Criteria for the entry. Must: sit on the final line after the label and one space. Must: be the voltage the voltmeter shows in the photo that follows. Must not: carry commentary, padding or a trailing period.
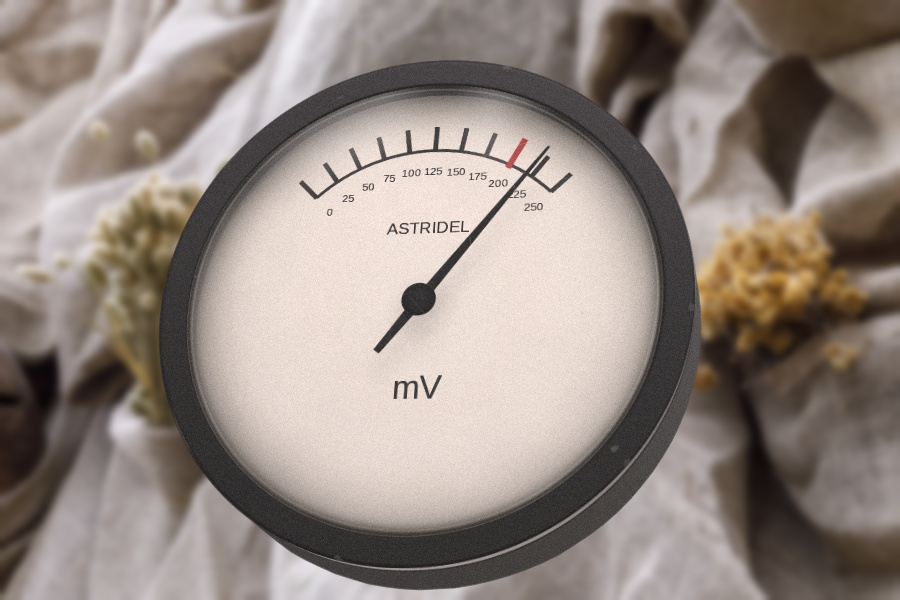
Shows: 225 mV
